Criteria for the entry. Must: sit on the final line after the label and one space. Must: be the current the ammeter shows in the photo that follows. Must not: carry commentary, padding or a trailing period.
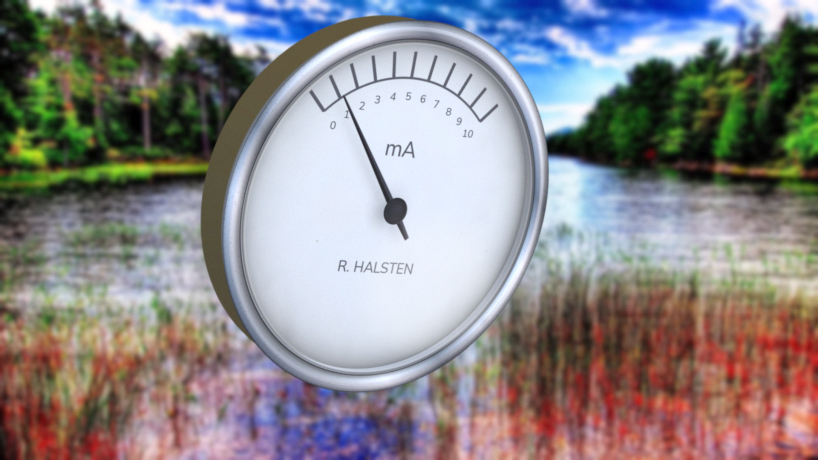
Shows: 1 mA
